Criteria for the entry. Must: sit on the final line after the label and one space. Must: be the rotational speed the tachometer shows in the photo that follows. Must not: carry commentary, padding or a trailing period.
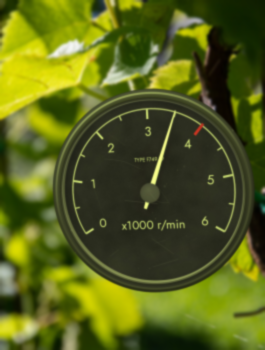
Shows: 3500 rpm
